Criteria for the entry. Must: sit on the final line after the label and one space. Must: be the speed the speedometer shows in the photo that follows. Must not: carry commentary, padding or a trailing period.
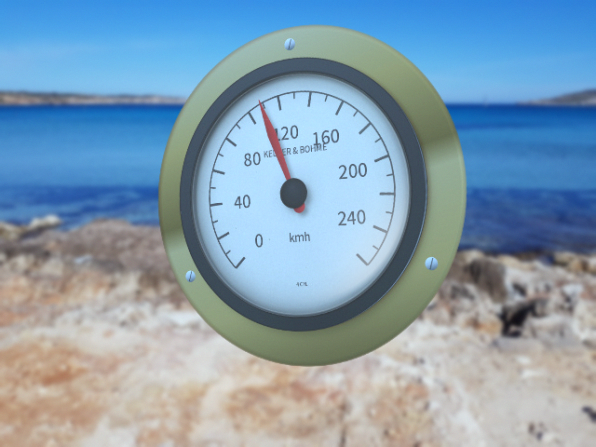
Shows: 110 km/h
